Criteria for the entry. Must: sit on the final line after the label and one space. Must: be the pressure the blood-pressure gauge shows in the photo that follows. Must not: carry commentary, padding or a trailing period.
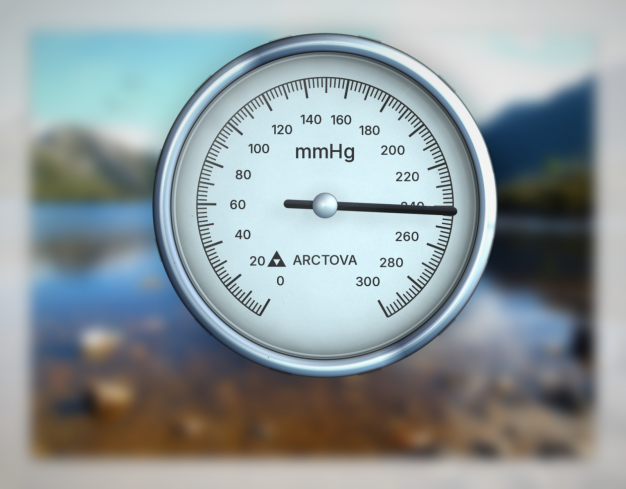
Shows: 242 mmHg
